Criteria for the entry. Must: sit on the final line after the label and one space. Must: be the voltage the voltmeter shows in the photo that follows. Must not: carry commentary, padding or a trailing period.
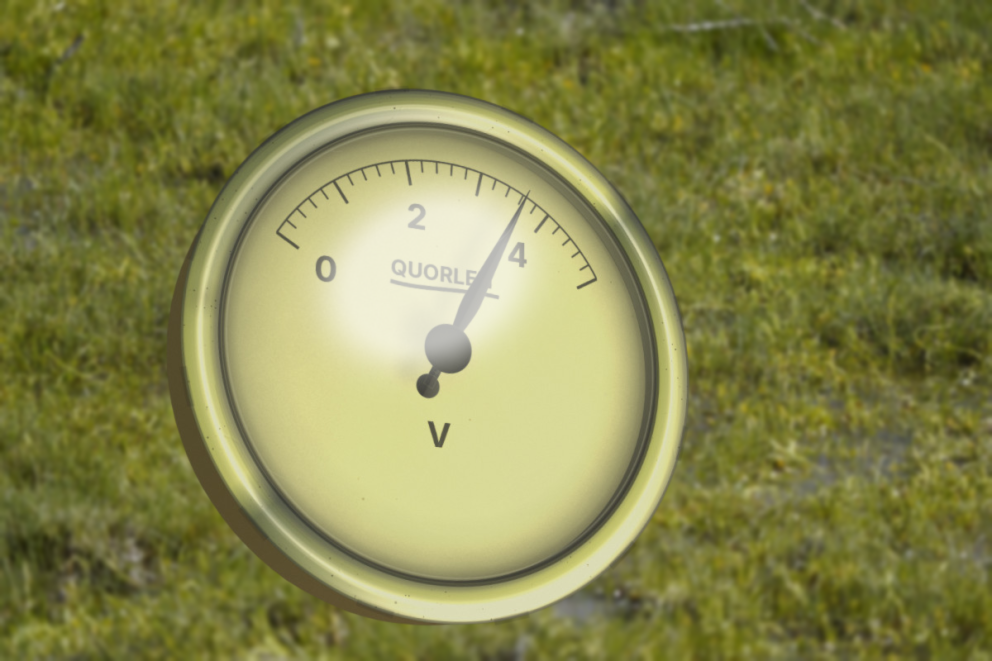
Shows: 3.6 V
